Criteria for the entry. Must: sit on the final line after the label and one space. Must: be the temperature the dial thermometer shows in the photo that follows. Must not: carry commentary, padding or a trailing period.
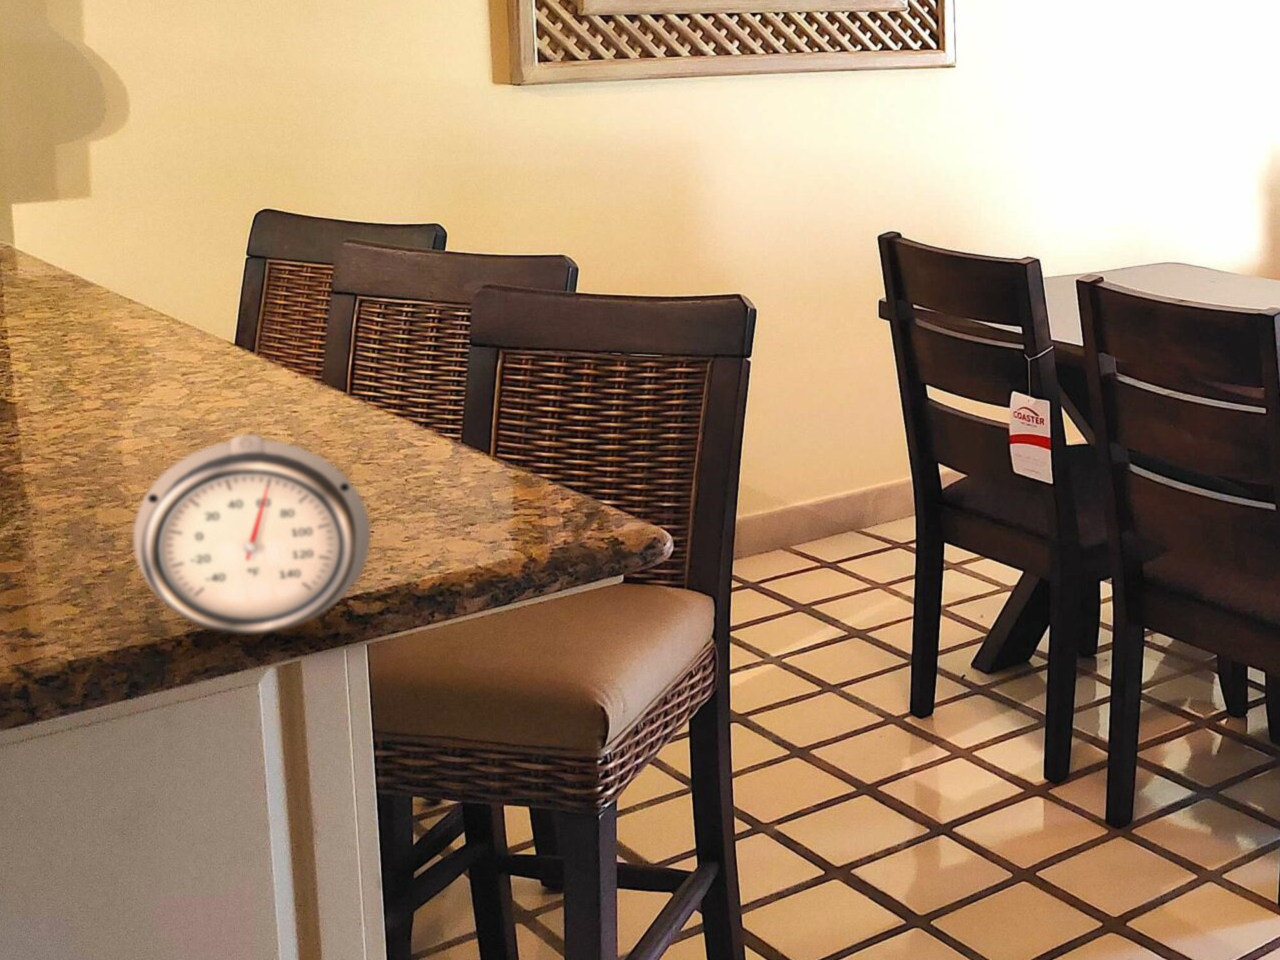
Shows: 60 °F
